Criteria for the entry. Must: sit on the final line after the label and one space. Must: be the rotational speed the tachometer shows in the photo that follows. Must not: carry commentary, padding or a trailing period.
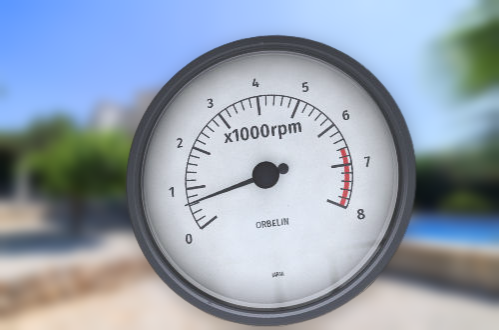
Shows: 600 rpm
